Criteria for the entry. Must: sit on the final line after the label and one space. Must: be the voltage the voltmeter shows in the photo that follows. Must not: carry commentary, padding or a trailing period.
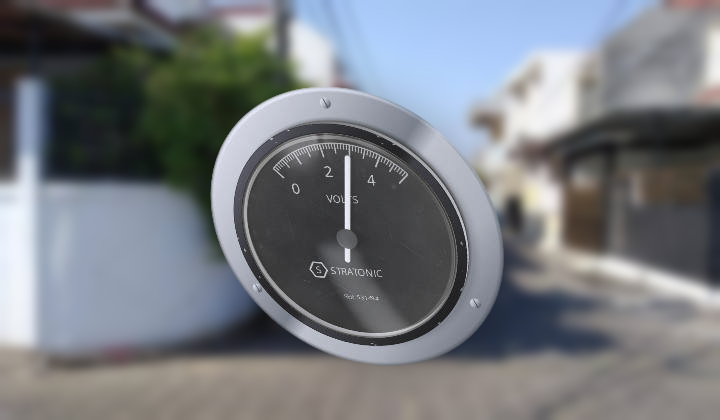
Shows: 3 V
